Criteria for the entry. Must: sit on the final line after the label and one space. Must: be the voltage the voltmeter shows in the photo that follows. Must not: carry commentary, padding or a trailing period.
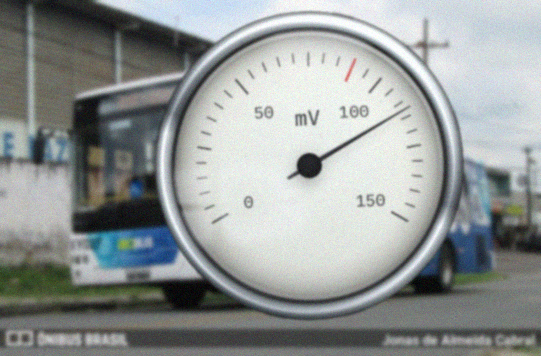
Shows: 112.5 mV
